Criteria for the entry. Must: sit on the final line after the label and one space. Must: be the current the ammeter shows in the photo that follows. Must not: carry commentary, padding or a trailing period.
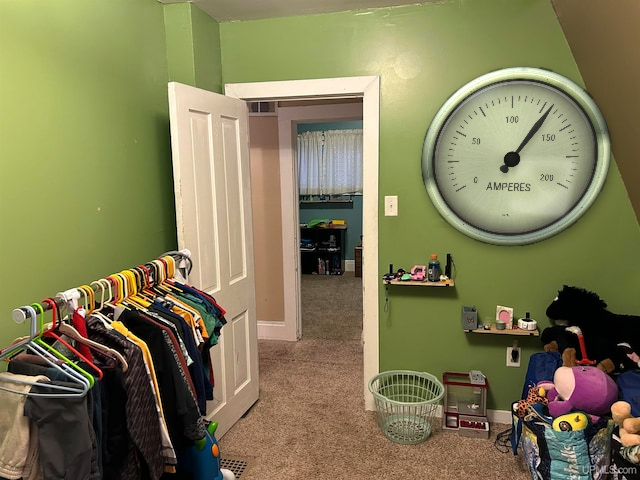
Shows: 130 A
